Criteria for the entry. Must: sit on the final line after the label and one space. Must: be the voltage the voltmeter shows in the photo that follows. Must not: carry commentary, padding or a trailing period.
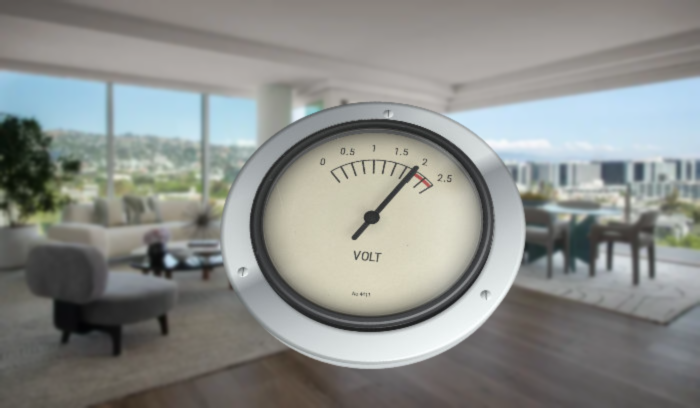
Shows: 2 V
